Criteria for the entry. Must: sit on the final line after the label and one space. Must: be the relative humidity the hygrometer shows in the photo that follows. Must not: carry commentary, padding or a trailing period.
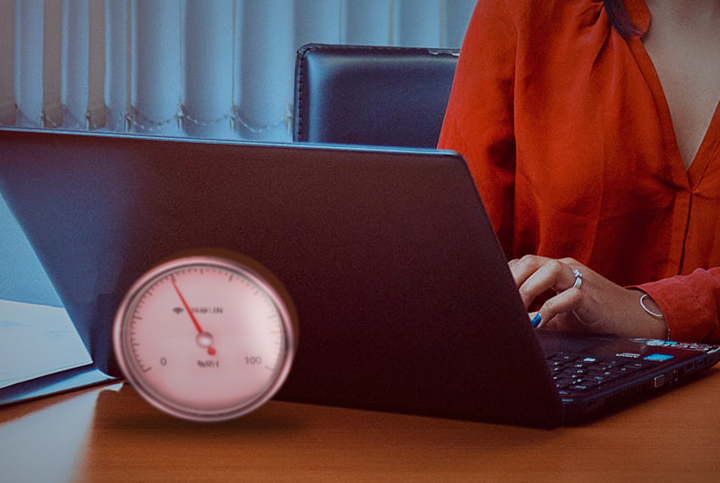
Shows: 40 %
